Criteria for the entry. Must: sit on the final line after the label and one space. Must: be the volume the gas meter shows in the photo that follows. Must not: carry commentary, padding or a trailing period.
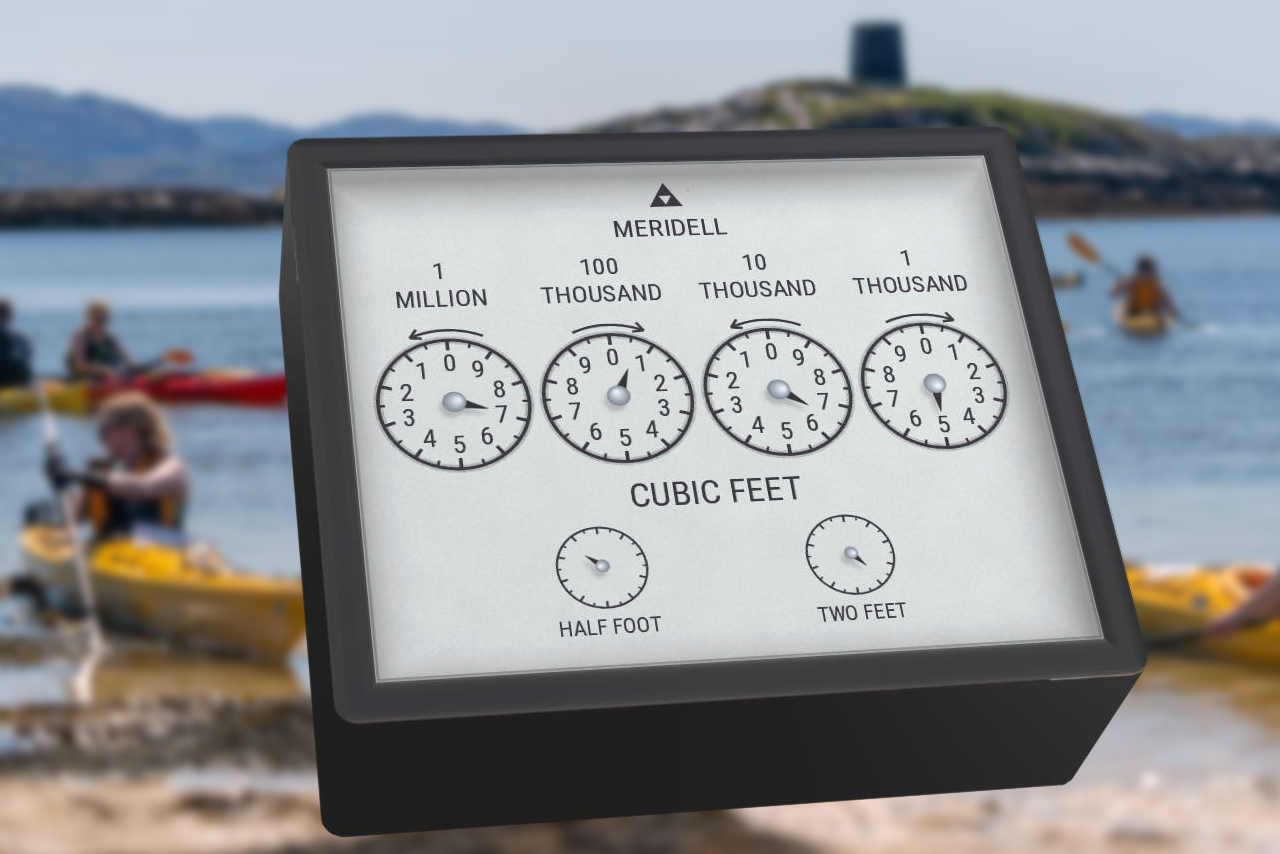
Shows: 706500 ft³
